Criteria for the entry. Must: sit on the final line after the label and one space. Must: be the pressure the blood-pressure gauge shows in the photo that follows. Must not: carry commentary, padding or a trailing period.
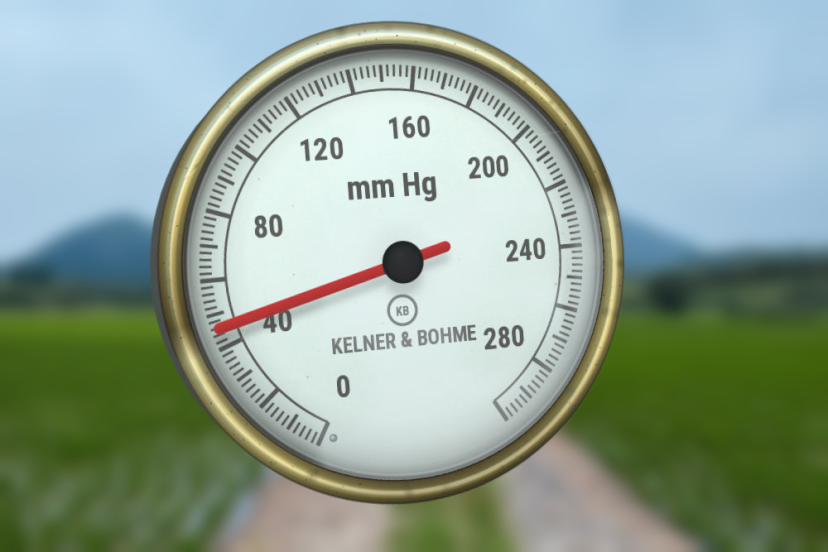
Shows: 46 mmHg
